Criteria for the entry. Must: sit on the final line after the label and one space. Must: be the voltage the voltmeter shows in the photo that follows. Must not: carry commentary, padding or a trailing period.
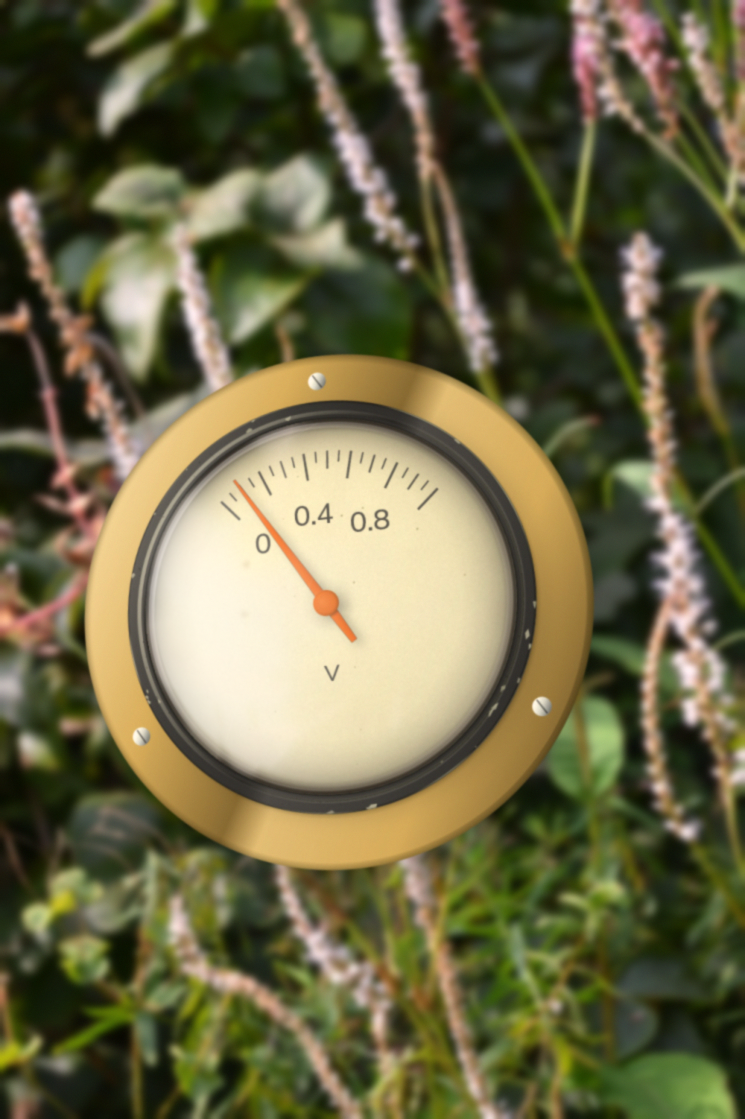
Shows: 0.1 V
